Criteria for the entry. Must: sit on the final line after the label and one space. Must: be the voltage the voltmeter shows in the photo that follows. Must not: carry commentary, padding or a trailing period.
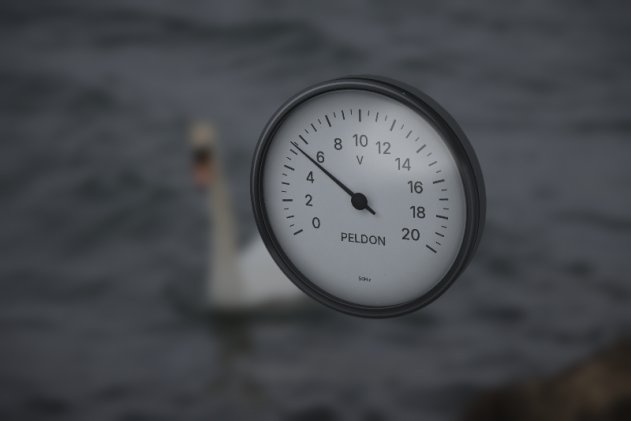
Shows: 5.5 V
